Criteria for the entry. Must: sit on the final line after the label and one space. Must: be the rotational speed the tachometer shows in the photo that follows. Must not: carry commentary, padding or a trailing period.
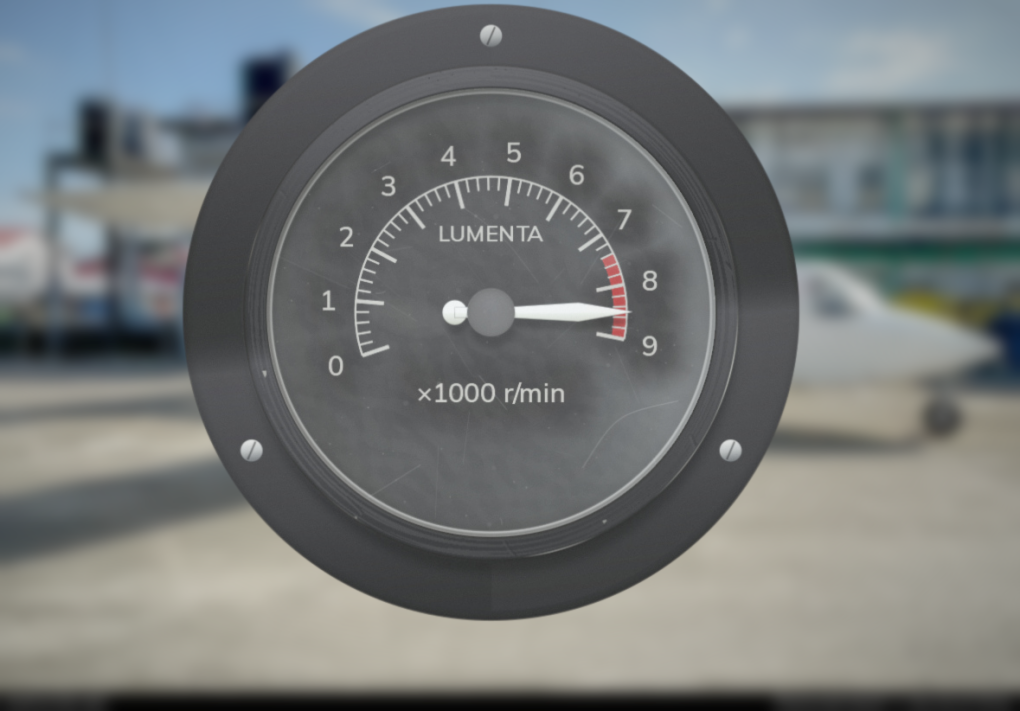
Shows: 8500 rpm
